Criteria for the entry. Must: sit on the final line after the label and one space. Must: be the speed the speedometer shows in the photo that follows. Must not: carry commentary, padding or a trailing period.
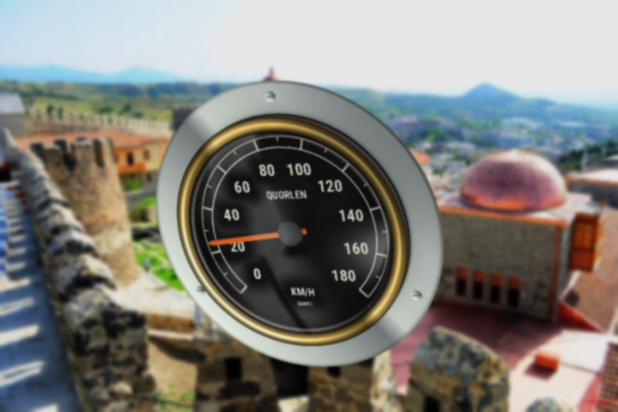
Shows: 25 km/h
